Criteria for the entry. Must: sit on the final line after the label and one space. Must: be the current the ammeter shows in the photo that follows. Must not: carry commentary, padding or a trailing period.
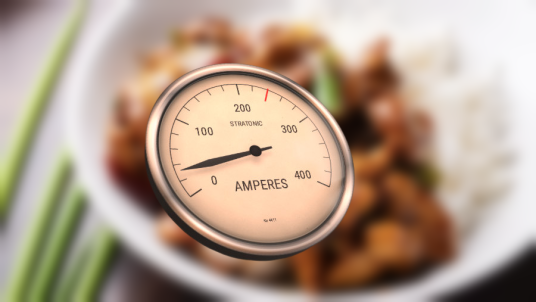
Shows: 30 A
